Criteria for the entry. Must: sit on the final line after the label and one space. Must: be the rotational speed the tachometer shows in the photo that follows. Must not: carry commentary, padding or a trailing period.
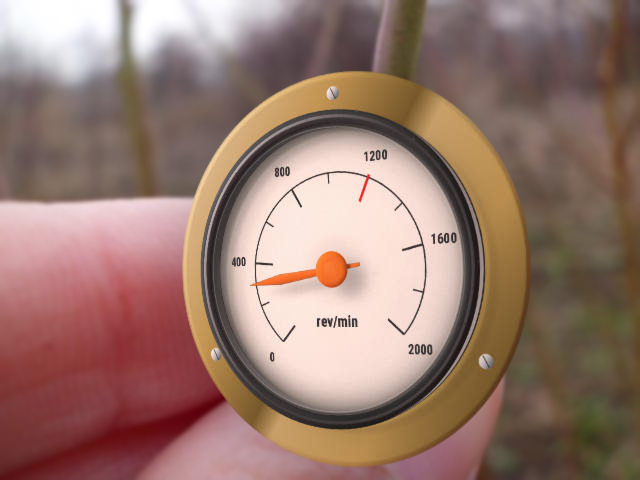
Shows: 300 rpm
